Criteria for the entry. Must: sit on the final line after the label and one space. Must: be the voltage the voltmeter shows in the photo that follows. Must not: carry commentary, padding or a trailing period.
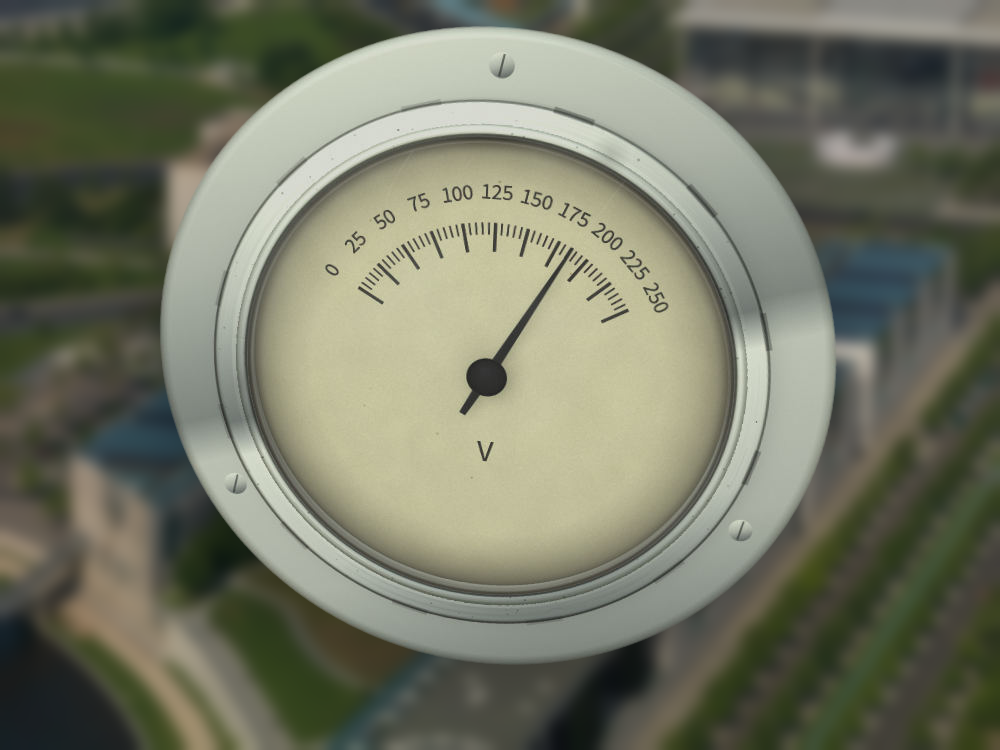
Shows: 185 V
